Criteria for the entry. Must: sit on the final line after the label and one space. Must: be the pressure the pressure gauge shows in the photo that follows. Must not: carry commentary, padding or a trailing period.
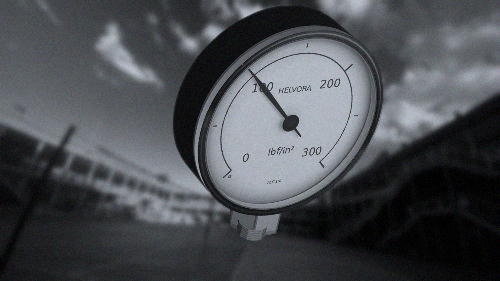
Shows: 100 psi
